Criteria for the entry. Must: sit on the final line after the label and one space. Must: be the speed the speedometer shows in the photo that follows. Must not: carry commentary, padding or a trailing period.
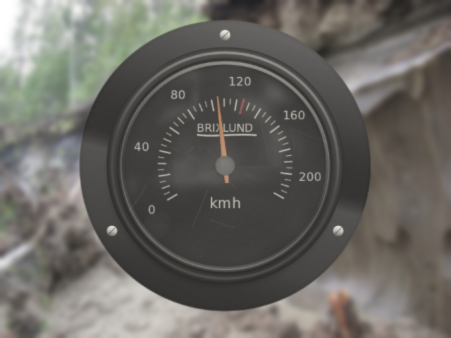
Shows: 105 km/h
